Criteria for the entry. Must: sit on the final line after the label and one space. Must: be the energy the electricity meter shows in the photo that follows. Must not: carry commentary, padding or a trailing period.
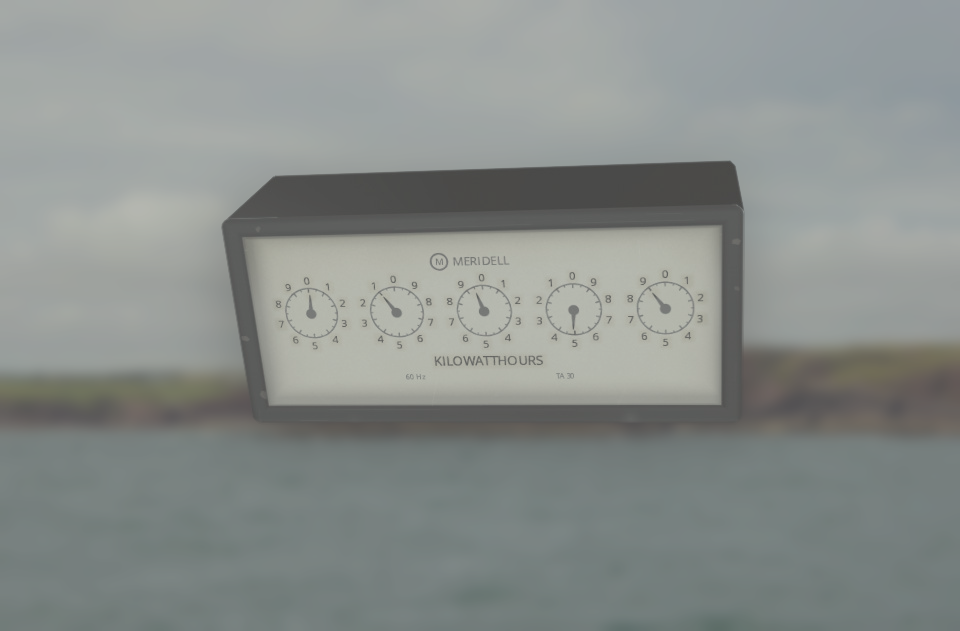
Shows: 949 kWh
